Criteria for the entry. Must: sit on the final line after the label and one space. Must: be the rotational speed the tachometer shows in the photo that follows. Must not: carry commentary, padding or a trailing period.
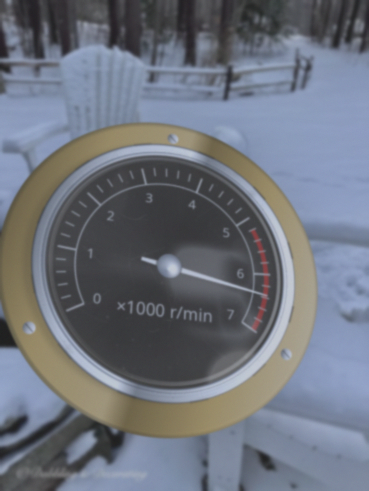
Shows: 6400 rpm
